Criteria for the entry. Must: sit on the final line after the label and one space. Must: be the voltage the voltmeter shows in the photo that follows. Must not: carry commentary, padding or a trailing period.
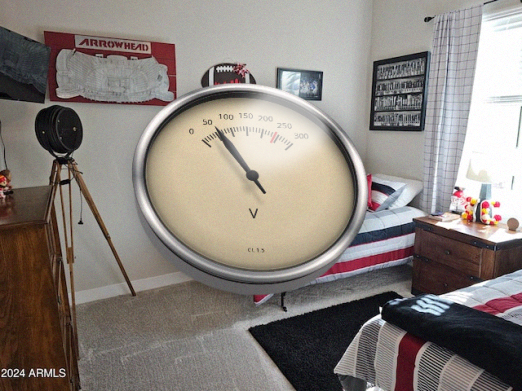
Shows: 50 V
